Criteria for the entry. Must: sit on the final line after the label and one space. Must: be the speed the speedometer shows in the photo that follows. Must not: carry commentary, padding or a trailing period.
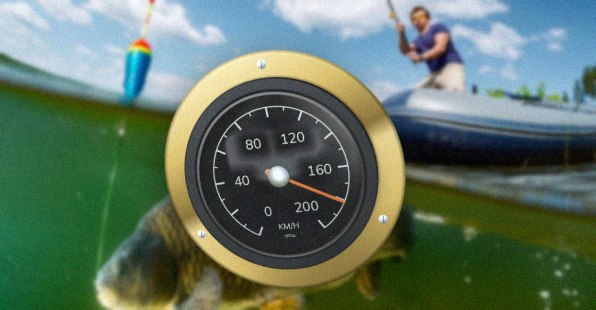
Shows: 180 km/h
